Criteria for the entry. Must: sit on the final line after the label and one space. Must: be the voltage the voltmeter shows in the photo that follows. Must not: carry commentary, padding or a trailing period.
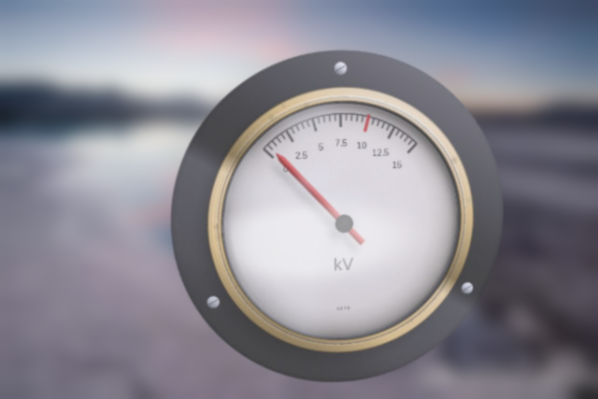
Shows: 0.5 kV
